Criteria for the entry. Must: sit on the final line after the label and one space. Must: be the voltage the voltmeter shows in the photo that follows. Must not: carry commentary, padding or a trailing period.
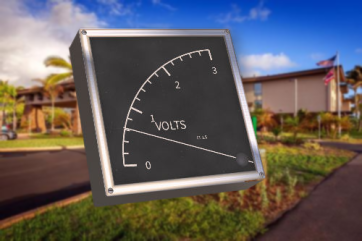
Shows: 0.6 V
